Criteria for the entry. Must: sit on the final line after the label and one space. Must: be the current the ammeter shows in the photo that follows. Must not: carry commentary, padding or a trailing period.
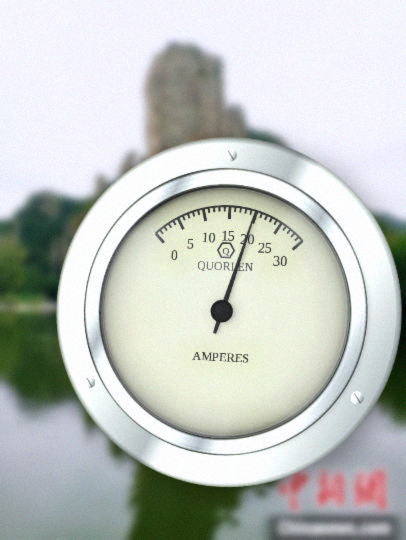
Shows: 20 A
